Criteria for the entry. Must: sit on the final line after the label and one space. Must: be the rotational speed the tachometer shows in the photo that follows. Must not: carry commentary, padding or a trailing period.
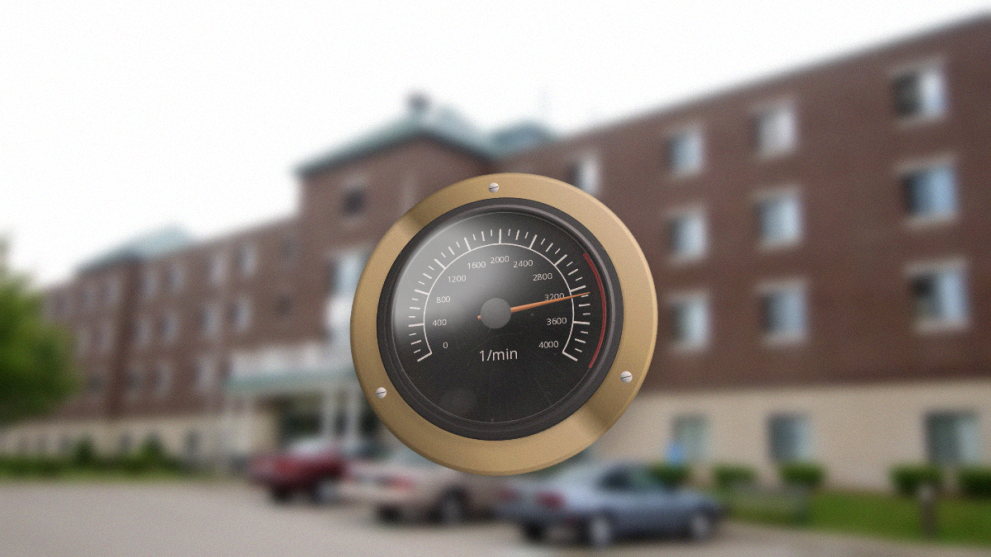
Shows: 3300 rpm
